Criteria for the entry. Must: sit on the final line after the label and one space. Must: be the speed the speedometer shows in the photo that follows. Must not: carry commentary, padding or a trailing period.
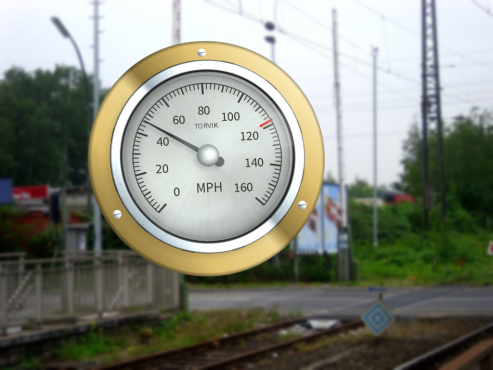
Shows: 46 mph
